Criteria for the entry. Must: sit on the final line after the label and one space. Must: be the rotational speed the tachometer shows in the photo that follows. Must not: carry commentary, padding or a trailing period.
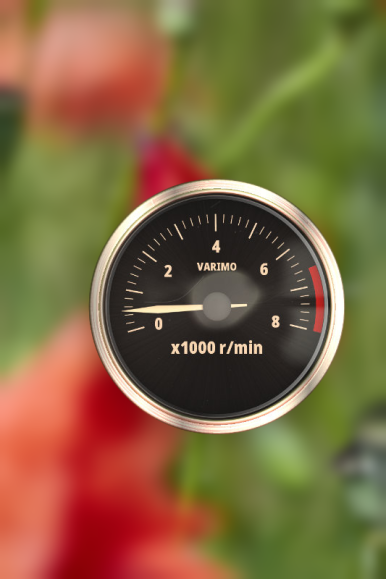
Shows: 500 rpm
